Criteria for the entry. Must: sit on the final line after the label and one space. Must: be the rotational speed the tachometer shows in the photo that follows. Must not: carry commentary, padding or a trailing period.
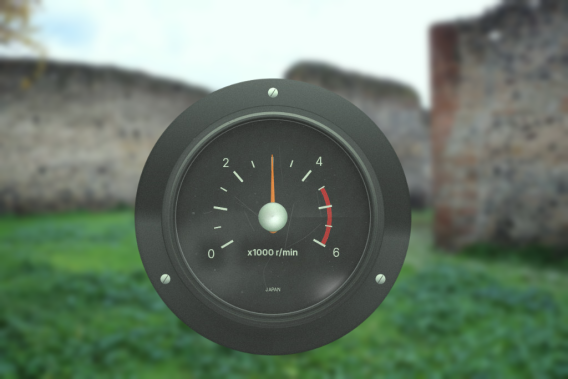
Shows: 3000 rpm
